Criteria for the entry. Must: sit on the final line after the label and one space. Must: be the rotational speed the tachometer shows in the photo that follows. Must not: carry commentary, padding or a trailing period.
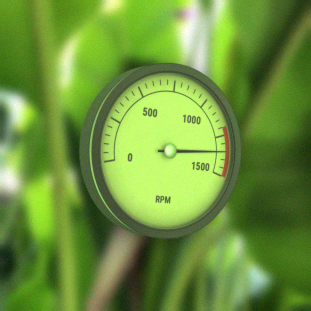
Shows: 1350 rpm
